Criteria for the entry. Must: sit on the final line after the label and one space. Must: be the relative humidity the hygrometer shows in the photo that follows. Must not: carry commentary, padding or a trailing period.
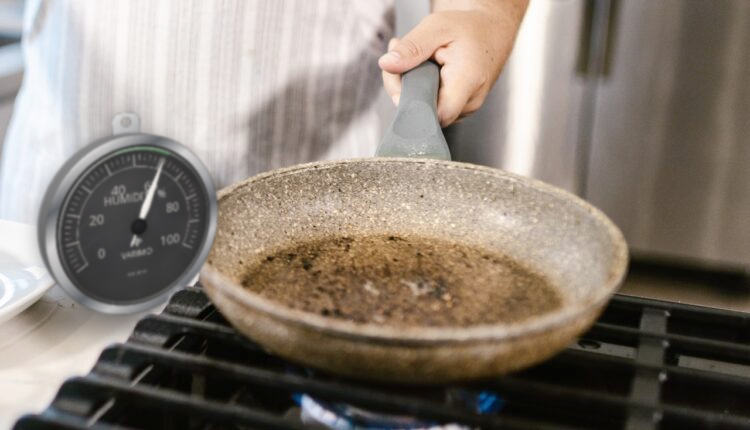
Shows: 60 %
